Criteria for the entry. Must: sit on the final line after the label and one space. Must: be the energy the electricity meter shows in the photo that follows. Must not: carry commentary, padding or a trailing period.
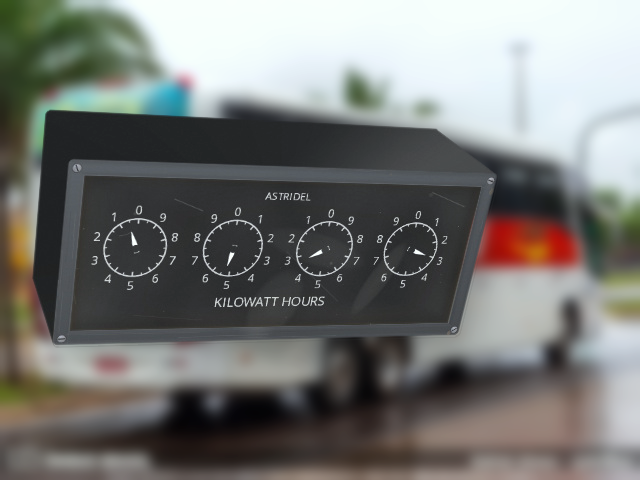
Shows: 533 kWh
